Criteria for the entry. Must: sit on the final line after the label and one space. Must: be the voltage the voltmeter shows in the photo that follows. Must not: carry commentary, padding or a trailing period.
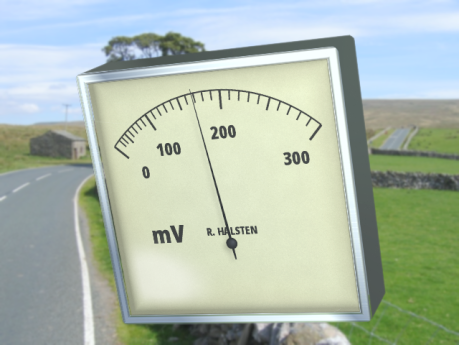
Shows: 170 mV
